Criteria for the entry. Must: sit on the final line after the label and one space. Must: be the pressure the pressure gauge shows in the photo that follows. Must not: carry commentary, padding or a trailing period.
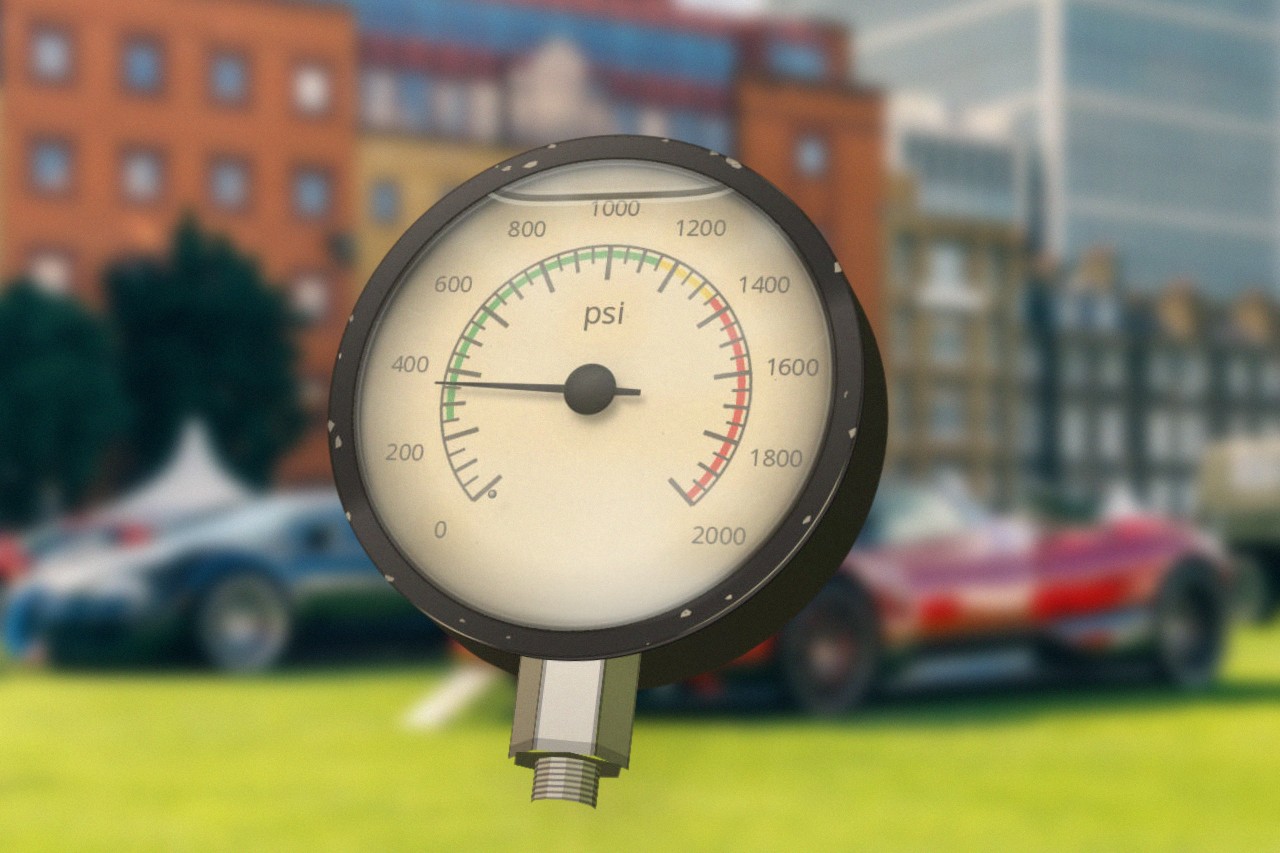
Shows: 350 psi
